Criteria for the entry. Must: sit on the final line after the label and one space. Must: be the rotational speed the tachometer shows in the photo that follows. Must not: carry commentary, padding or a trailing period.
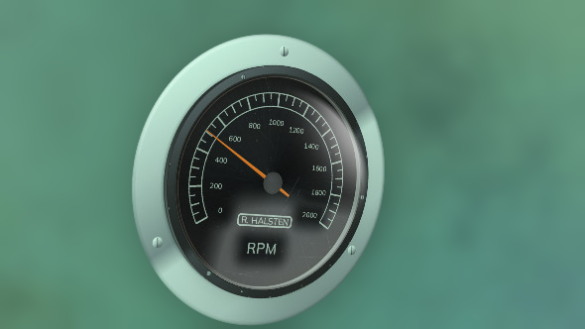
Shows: 500 rpm
